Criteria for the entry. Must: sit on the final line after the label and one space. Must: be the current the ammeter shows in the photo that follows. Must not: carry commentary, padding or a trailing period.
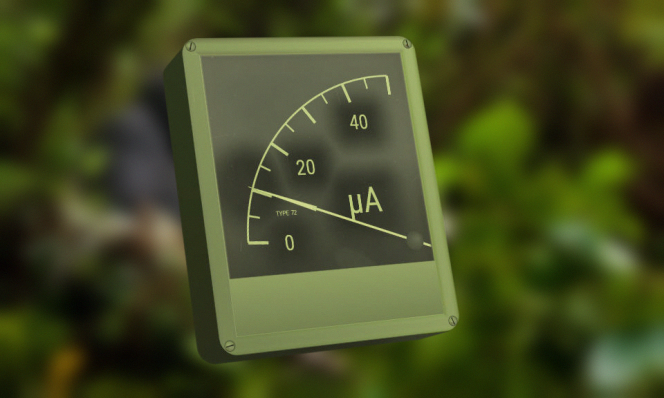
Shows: 10 µA
